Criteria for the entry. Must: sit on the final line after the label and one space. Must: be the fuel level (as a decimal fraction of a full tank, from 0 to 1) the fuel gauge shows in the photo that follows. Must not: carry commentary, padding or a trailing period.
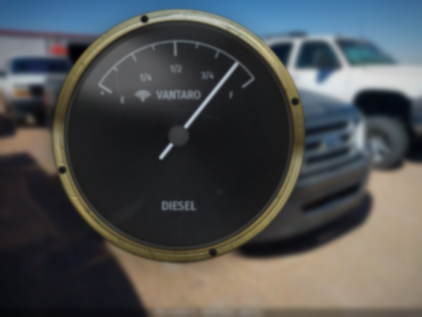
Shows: 0.875
